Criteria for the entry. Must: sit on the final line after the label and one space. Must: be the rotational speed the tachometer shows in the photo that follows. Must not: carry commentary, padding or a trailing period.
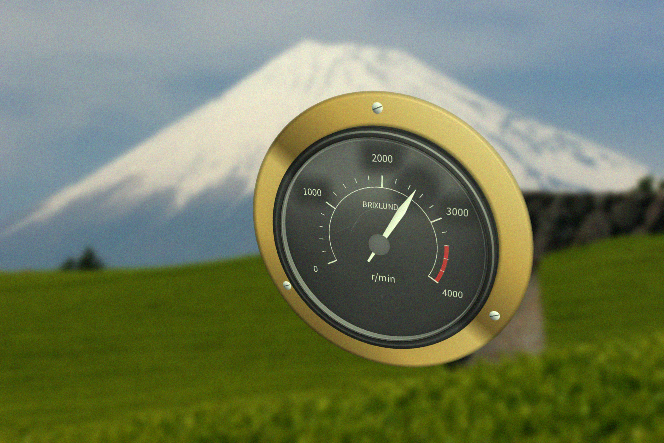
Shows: 2500 rpm
